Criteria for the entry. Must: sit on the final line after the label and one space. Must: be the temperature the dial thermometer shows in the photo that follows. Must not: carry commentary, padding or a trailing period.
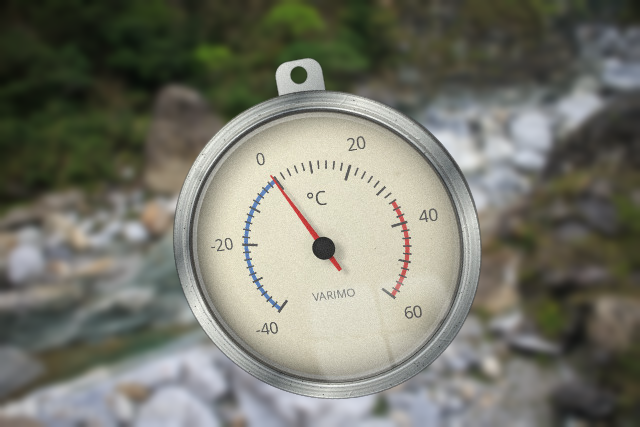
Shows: 0 °C
